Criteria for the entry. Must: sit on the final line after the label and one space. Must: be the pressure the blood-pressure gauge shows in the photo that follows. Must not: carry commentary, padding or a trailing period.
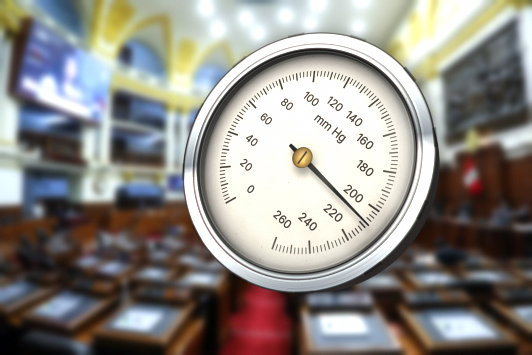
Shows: 208 mmHg
